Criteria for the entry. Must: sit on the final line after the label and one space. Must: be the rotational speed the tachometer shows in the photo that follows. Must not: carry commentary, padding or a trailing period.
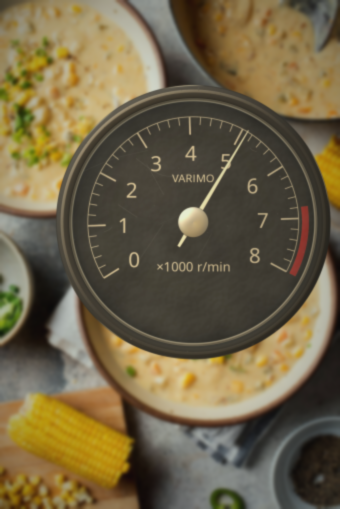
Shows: 5100 rpm
